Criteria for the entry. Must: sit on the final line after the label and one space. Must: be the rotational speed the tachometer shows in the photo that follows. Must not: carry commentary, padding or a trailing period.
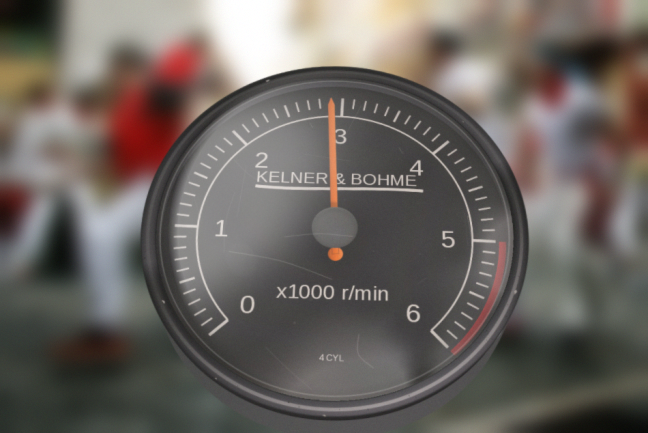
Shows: 2900 rpm
